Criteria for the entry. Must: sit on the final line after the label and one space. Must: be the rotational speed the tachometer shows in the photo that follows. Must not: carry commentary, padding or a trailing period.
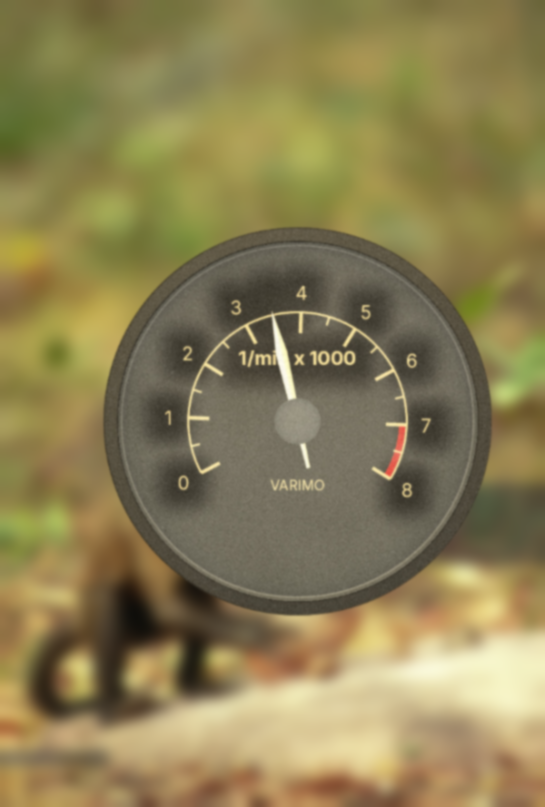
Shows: 3500 rpm
